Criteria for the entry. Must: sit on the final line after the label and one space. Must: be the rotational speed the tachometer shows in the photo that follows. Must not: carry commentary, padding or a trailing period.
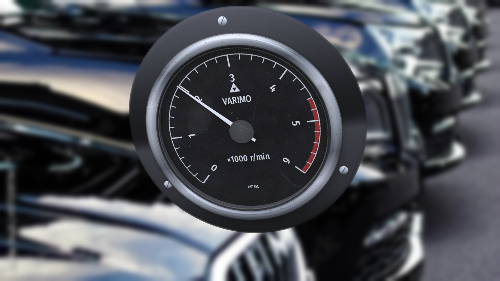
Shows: 2000 rpm
